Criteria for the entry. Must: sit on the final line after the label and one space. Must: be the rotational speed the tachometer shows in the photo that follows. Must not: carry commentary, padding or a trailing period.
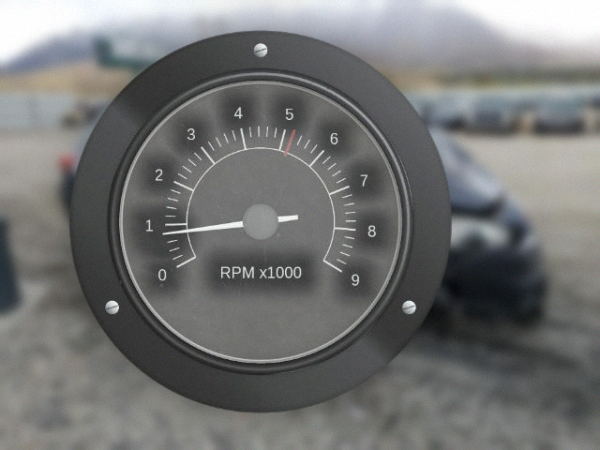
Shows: 800 rpm
